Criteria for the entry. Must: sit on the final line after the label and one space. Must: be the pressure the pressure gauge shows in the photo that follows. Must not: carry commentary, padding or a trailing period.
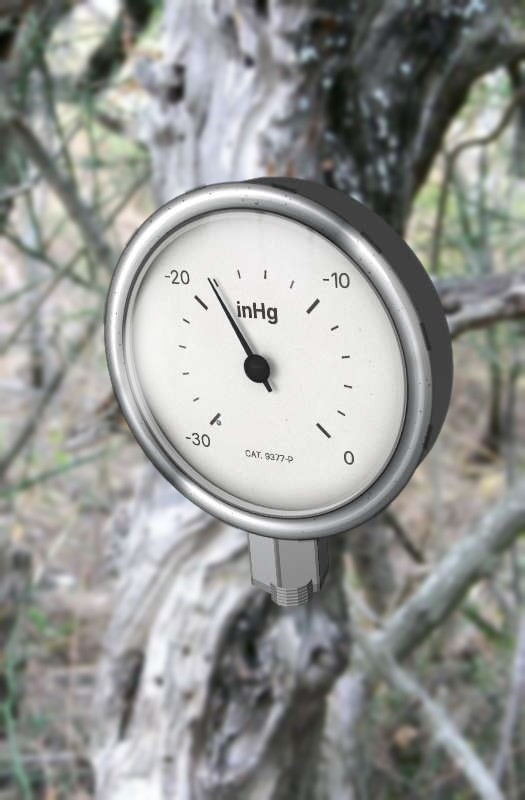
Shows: -18 inHg
